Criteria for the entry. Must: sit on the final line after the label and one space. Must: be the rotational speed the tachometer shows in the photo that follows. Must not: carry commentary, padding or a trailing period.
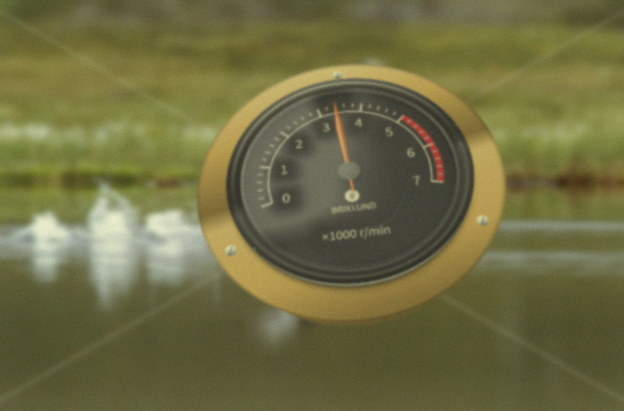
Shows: 3400 rpm
